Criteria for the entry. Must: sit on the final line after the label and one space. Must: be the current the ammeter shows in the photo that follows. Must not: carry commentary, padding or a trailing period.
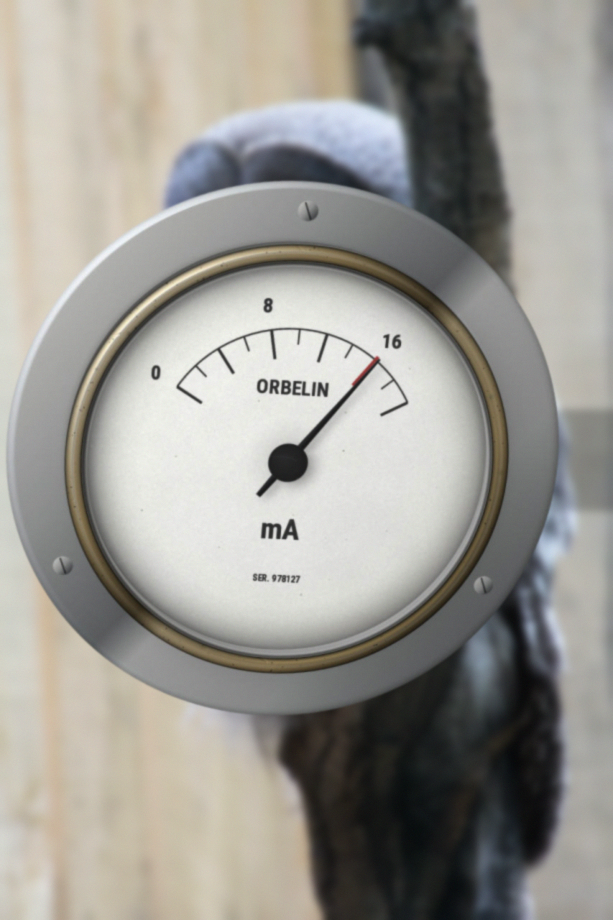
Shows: 16 mA
